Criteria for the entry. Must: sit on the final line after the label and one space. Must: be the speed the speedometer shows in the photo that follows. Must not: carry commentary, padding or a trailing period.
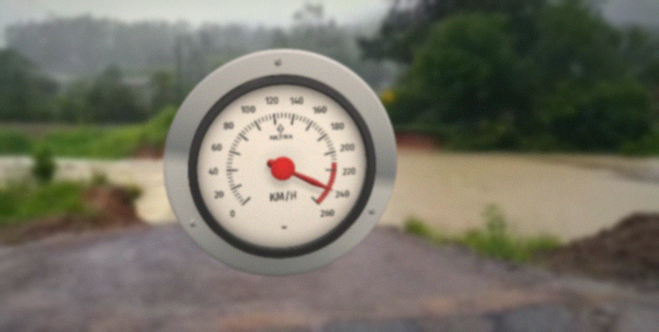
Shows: 240 km/h
